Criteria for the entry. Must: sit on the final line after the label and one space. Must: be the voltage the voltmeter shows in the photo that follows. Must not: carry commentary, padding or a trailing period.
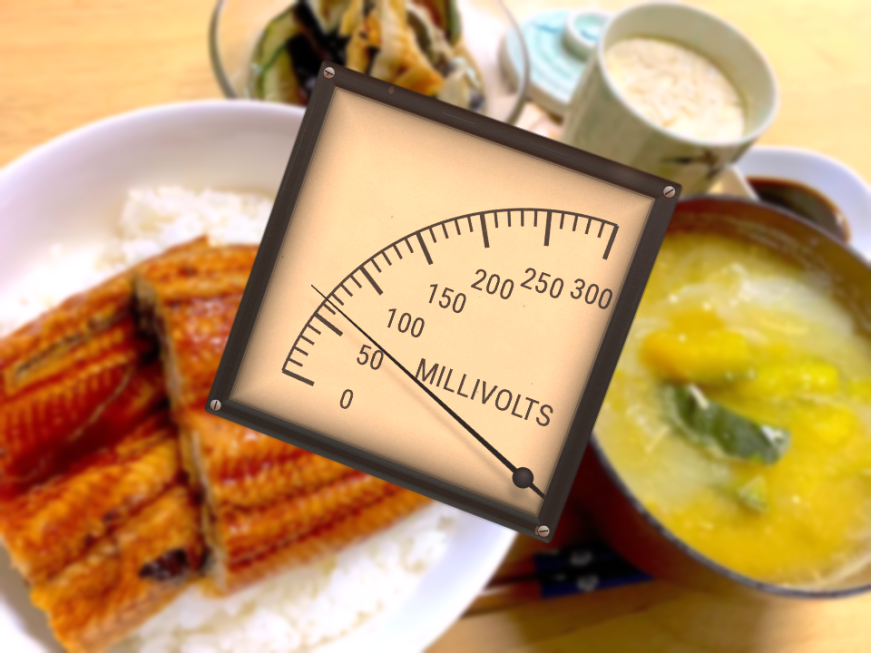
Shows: 65 mV
